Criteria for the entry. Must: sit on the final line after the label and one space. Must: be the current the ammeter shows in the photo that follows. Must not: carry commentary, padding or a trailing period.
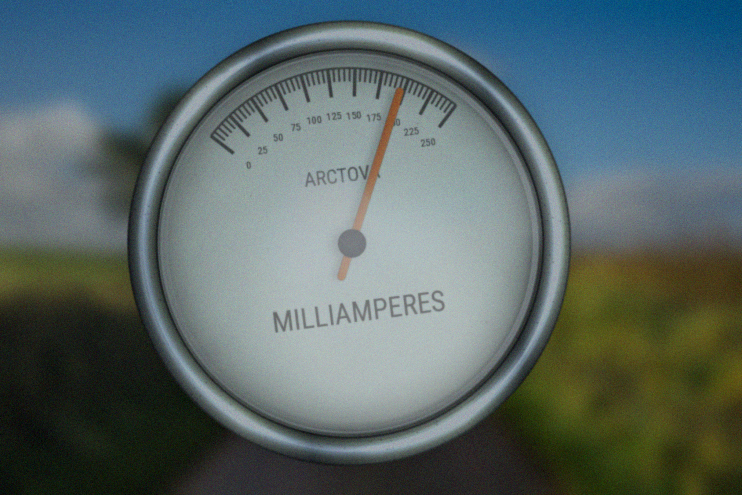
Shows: 195 mA
